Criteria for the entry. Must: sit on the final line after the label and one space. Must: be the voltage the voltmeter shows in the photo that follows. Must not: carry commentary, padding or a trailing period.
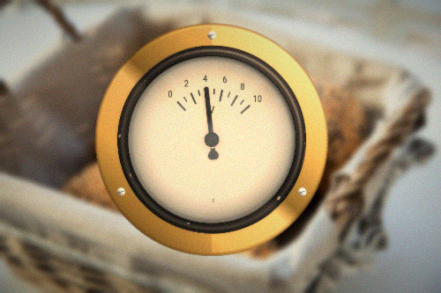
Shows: 4 V
